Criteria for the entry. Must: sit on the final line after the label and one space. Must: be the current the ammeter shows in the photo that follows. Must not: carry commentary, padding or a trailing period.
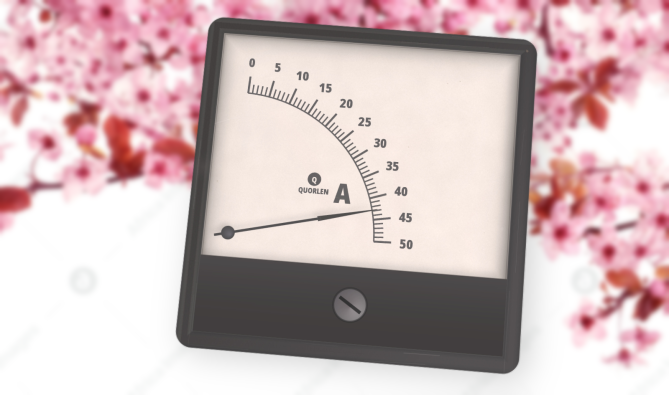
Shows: 43 A
